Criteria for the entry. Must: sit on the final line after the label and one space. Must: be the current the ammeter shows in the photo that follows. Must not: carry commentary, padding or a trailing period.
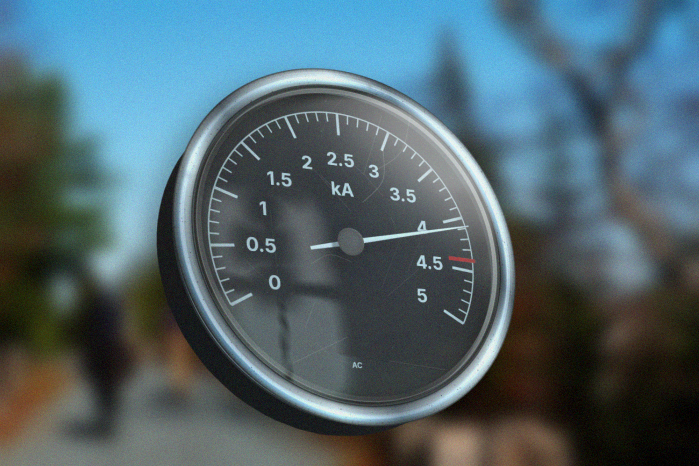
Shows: 4.1 kA
